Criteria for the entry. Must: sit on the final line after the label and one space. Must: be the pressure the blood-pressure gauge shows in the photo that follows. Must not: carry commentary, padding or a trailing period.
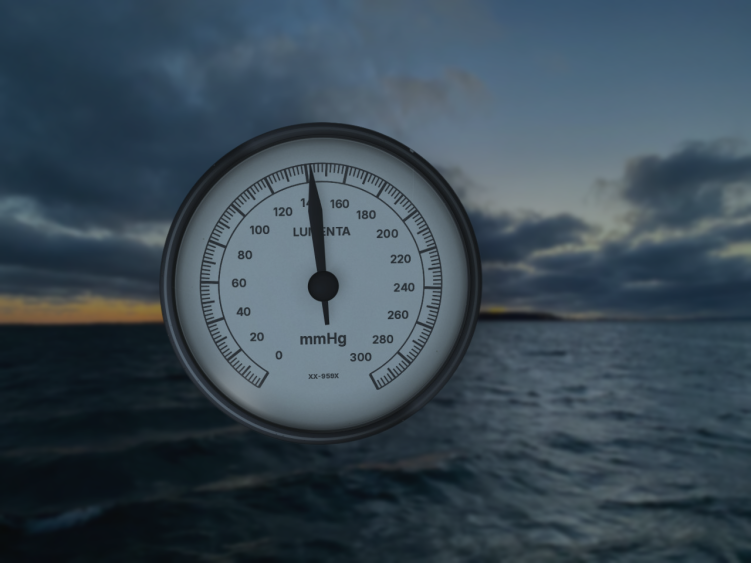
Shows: 142 mmHg
